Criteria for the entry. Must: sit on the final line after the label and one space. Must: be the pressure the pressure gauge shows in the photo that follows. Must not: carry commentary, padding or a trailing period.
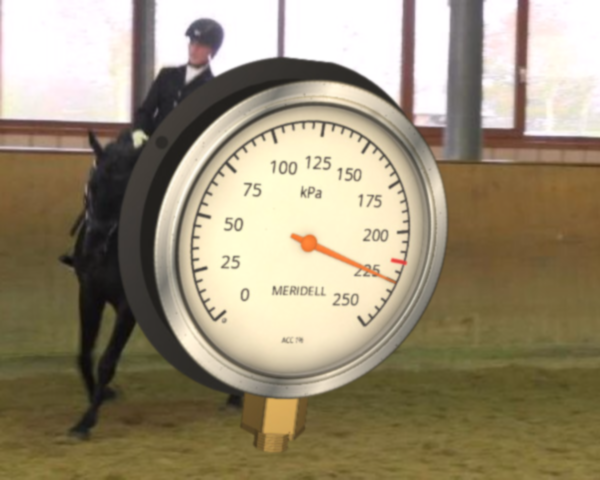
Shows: 225 kPa
